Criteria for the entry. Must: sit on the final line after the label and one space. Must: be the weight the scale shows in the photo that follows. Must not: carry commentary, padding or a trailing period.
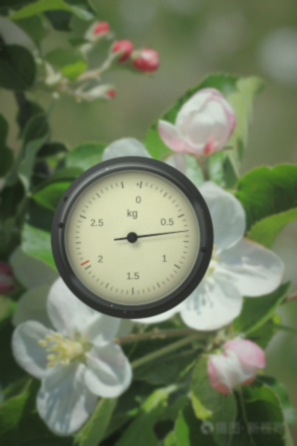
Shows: 0.65 kg
